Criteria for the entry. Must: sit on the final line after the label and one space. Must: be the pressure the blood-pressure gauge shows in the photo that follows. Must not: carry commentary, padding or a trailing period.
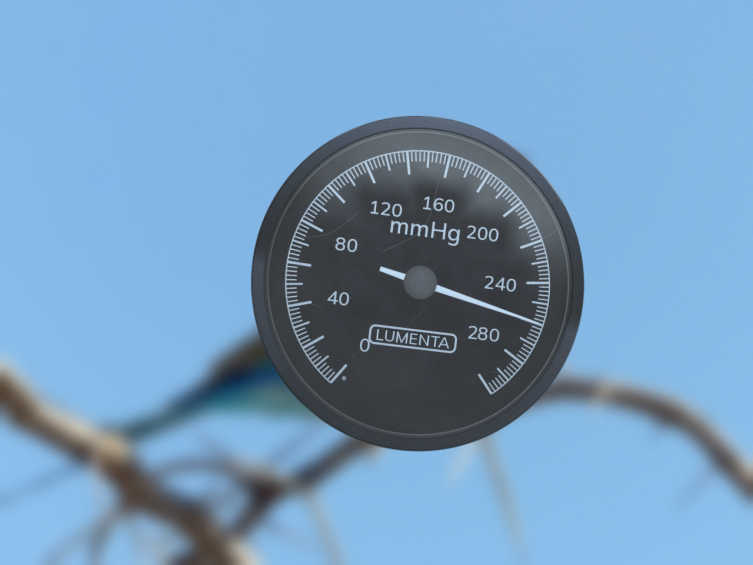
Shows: 260 mmHg
